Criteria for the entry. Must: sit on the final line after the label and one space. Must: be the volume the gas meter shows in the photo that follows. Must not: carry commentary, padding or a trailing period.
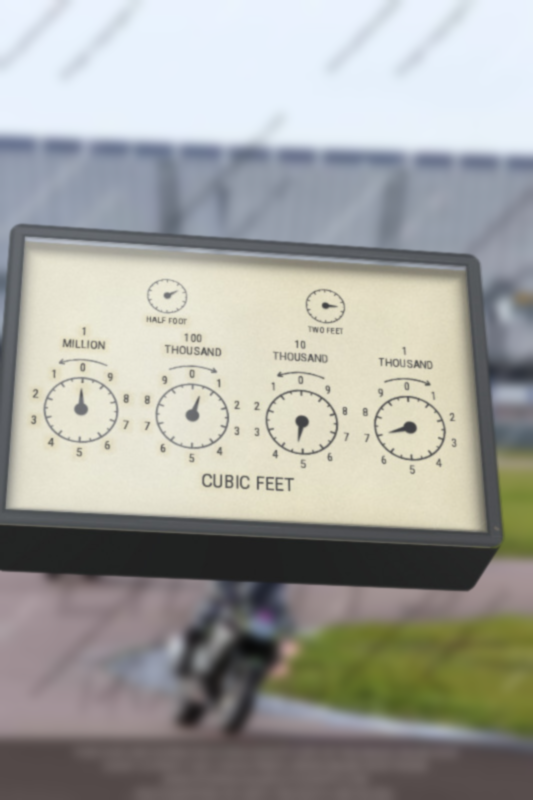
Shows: 4700 ft³
